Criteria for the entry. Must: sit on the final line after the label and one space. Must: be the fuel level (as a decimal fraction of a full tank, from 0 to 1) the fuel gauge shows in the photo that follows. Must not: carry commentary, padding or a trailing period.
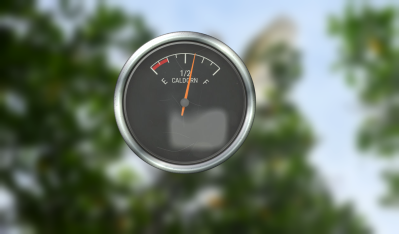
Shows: 0.625
